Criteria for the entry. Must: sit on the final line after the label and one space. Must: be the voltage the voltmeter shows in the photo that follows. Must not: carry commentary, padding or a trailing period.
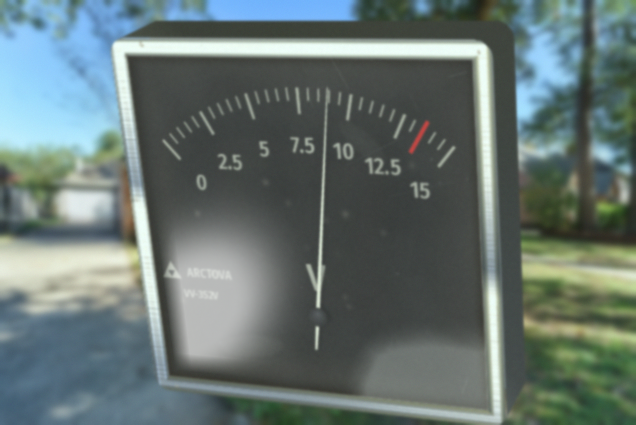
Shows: 9 V
